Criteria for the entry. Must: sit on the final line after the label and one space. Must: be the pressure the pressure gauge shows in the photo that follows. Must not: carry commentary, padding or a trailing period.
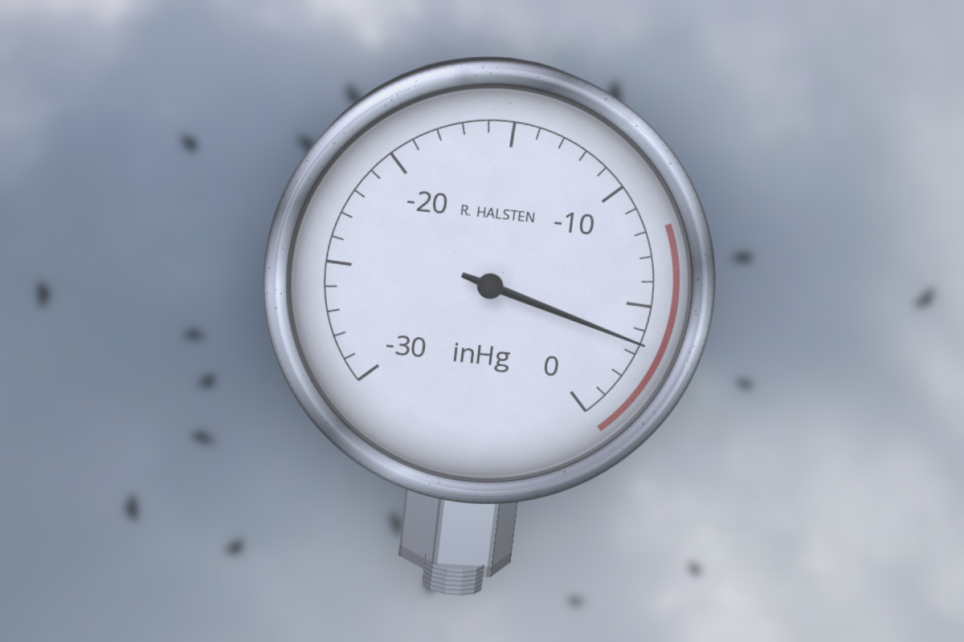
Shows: -3.5 inHg
